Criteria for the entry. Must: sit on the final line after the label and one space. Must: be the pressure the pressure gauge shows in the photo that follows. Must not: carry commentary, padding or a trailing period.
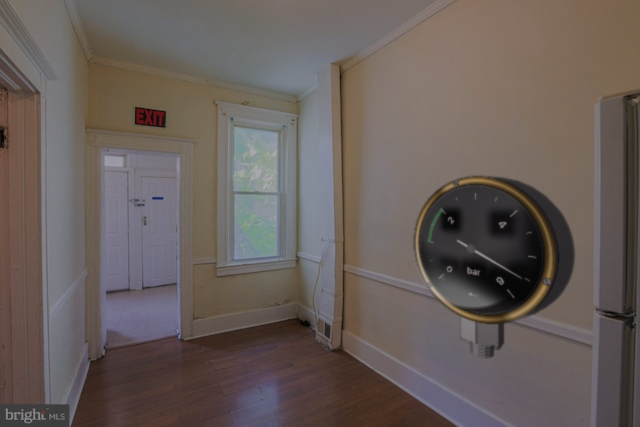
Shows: 5.5 bar
